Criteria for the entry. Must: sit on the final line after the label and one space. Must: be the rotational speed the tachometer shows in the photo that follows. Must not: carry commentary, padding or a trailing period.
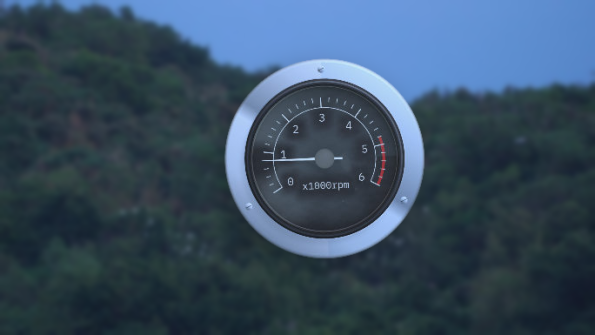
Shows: 800 rpm
